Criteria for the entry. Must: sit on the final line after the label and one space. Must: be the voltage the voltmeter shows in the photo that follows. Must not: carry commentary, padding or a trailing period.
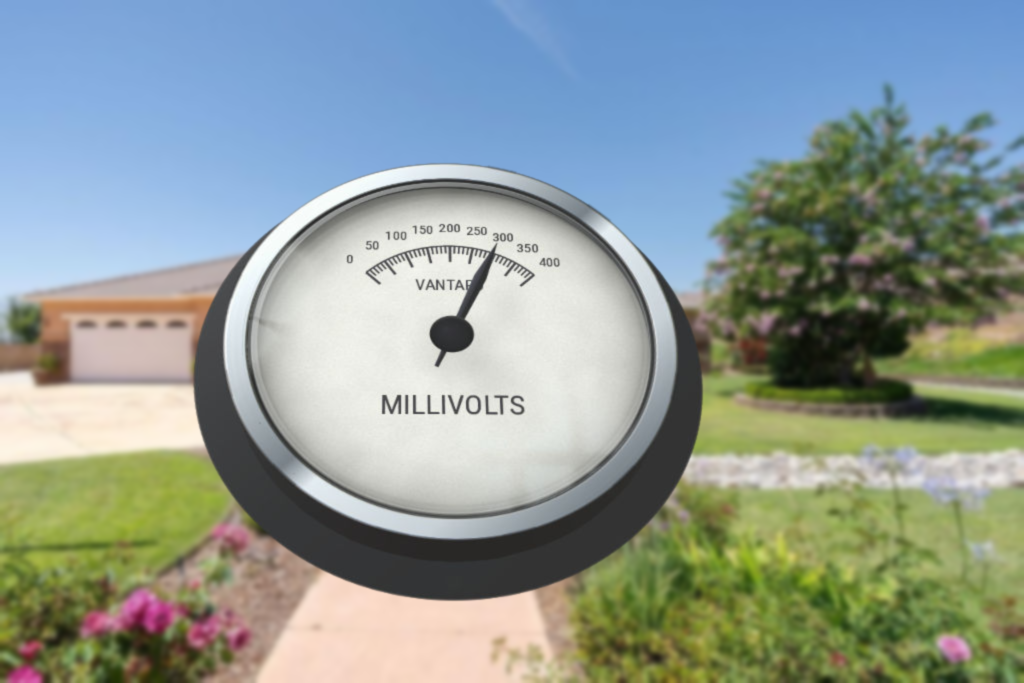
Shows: 300 mV
